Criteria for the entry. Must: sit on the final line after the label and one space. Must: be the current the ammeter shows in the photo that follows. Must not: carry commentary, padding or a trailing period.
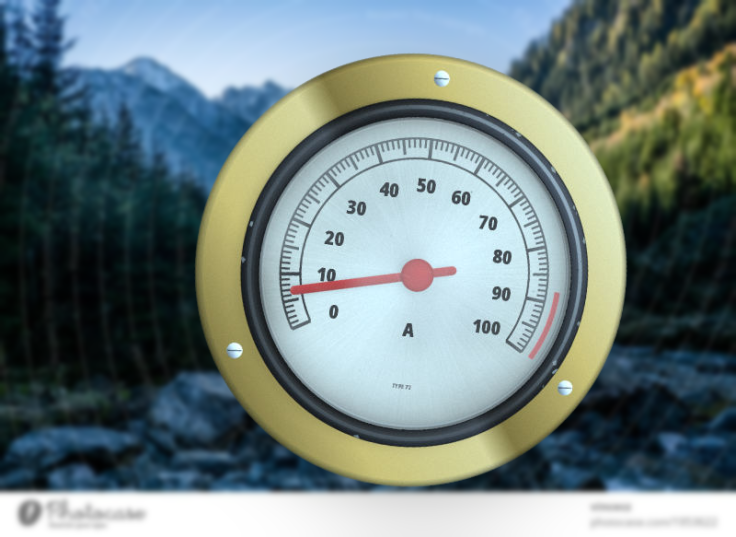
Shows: 7 A
